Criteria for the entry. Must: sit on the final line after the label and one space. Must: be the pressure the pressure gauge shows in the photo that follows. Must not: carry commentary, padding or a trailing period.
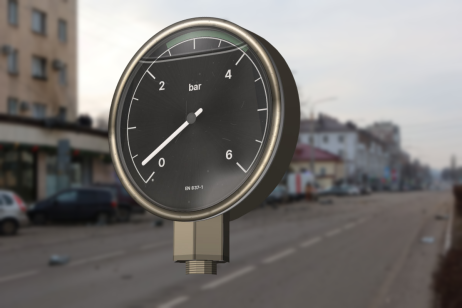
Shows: 0.25 bar
